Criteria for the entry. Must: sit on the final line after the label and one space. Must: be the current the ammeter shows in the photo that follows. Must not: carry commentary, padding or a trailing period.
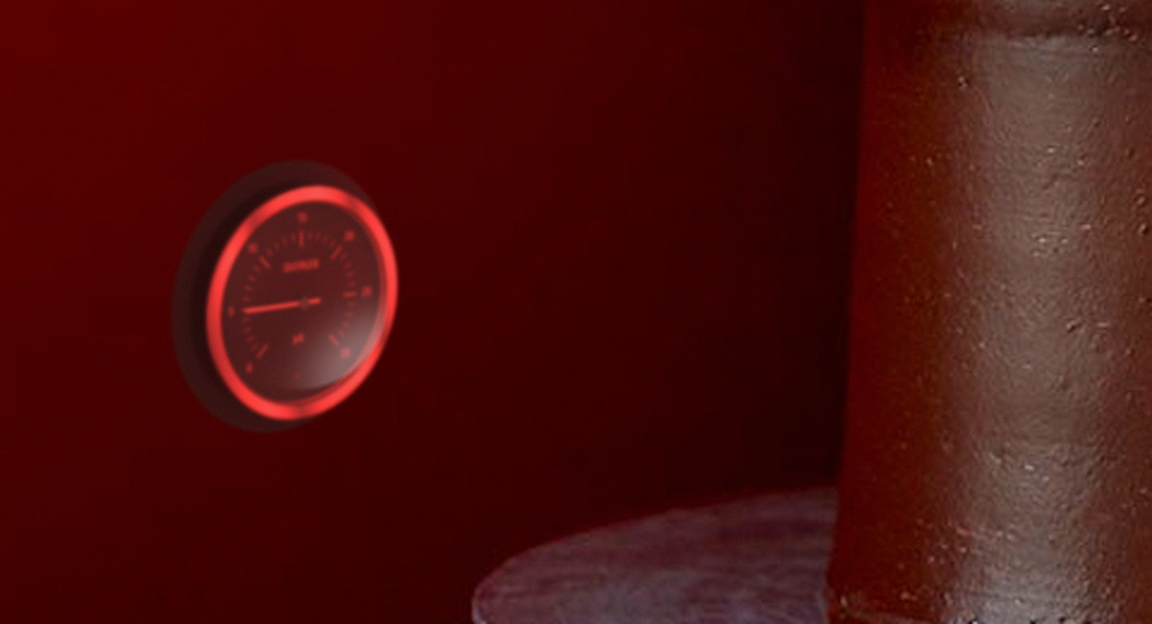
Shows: 5 µA
